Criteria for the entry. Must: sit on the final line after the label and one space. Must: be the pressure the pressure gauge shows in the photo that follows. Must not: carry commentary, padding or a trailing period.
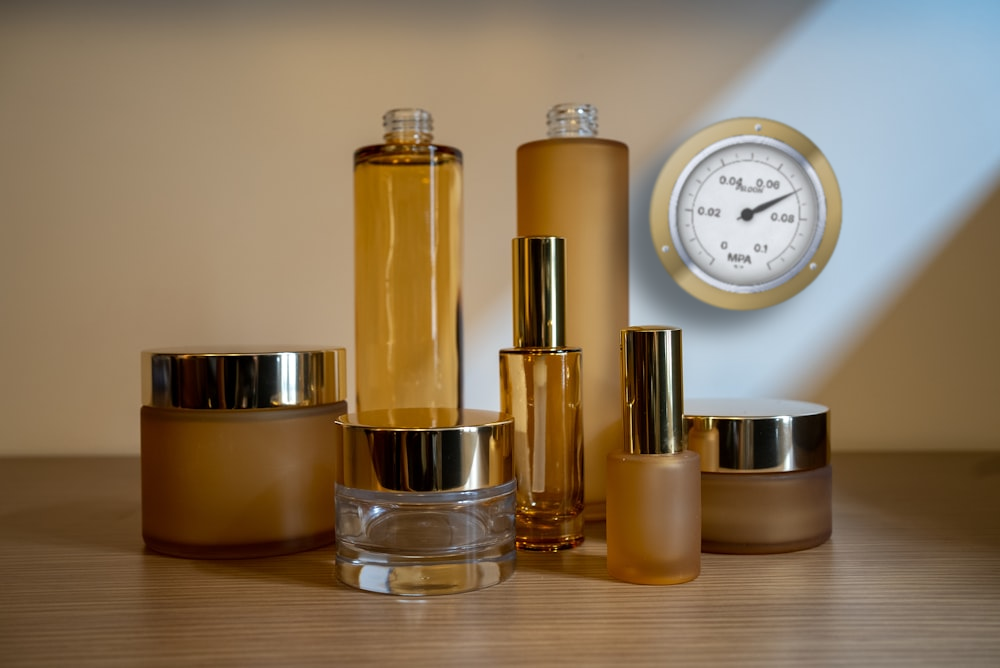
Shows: 0.07 MPa
